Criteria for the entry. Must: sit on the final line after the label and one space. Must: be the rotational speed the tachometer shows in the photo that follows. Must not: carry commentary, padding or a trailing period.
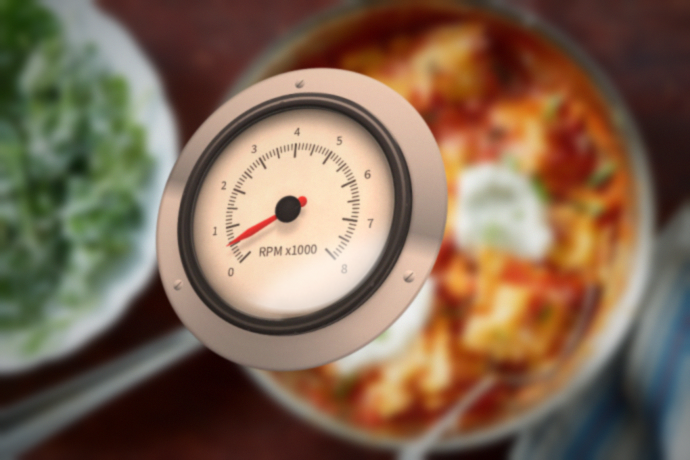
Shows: 500 rpm
